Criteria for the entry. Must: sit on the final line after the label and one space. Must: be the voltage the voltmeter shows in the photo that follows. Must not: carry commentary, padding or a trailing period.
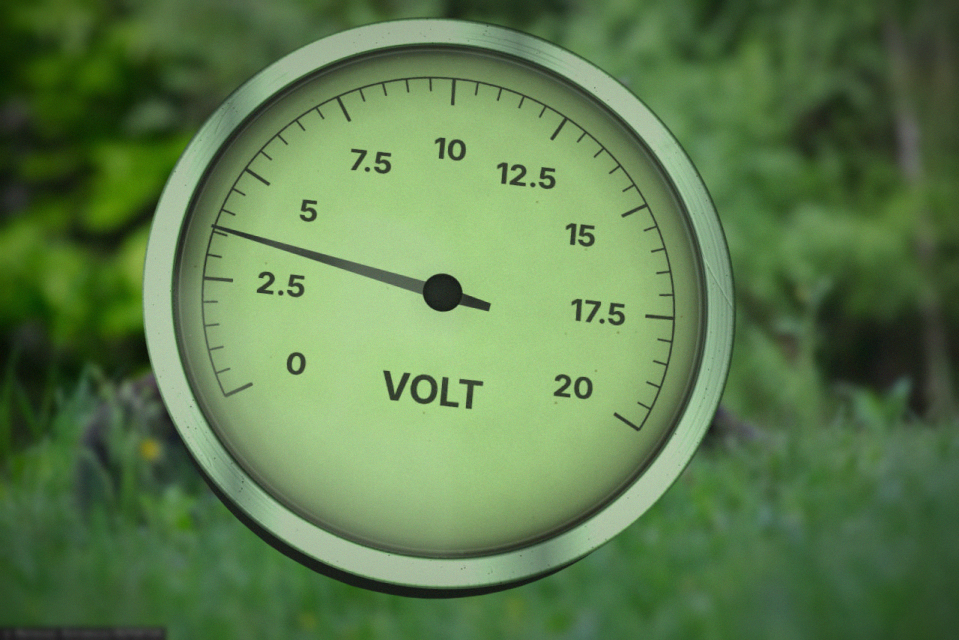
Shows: 3.5 V
